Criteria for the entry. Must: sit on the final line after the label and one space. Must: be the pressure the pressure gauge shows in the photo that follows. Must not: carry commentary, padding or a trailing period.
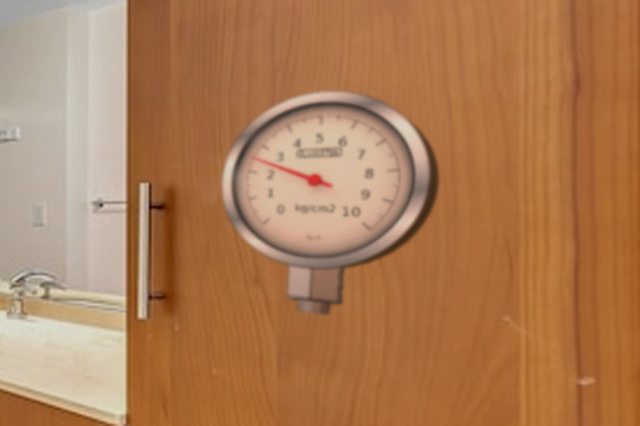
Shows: 2.5 kg/cm²
